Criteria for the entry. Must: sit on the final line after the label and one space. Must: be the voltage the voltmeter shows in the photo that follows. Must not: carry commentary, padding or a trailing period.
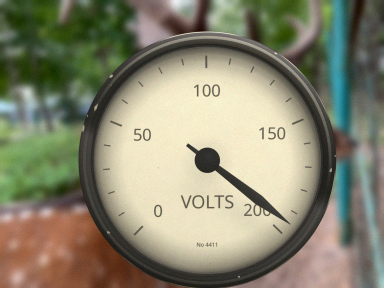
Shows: 195 V
